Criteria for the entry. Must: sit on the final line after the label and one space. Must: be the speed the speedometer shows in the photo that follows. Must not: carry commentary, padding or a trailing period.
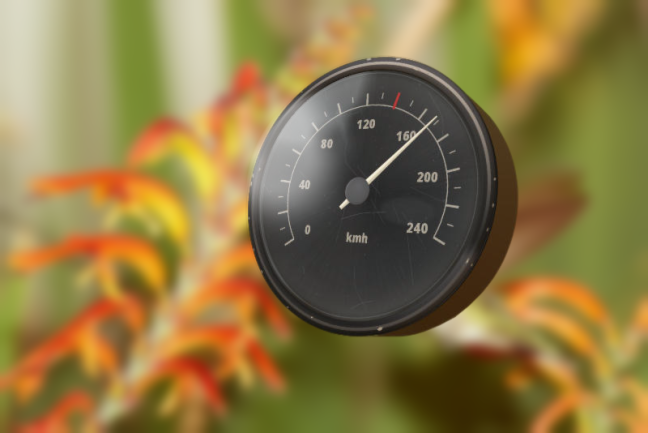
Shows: 170 km/h
